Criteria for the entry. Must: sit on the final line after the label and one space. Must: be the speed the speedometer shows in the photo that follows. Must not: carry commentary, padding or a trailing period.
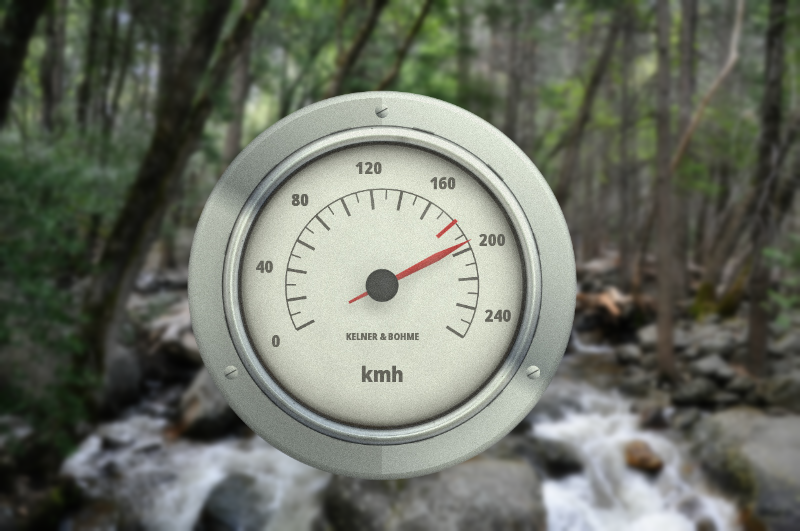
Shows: 195 km/h
